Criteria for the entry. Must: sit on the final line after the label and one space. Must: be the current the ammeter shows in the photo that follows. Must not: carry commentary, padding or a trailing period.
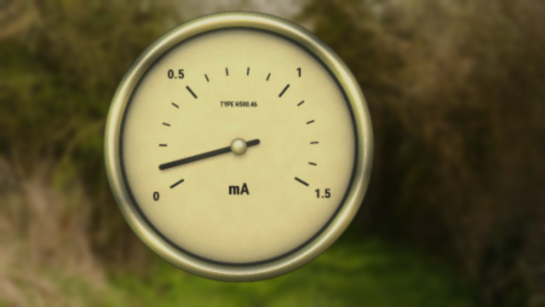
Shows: 0.1 mA
